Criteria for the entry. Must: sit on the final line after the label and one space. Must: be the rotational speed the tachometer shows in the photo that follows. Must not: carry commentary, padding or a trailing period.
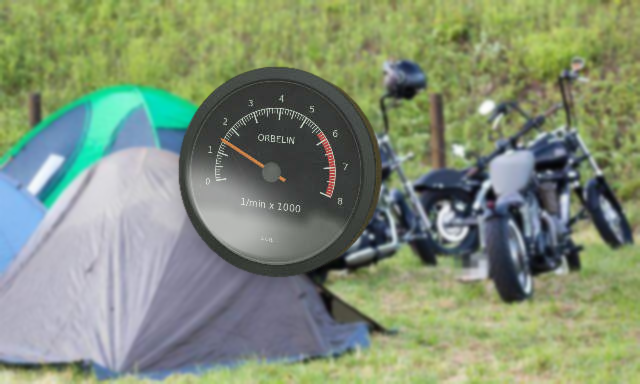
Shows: 1500 rpm
